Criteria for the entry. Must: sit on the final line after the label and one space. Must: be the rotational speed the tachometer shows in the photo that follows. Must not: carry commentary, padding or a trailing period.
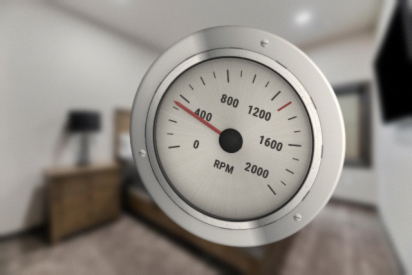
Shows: 350 rpm
